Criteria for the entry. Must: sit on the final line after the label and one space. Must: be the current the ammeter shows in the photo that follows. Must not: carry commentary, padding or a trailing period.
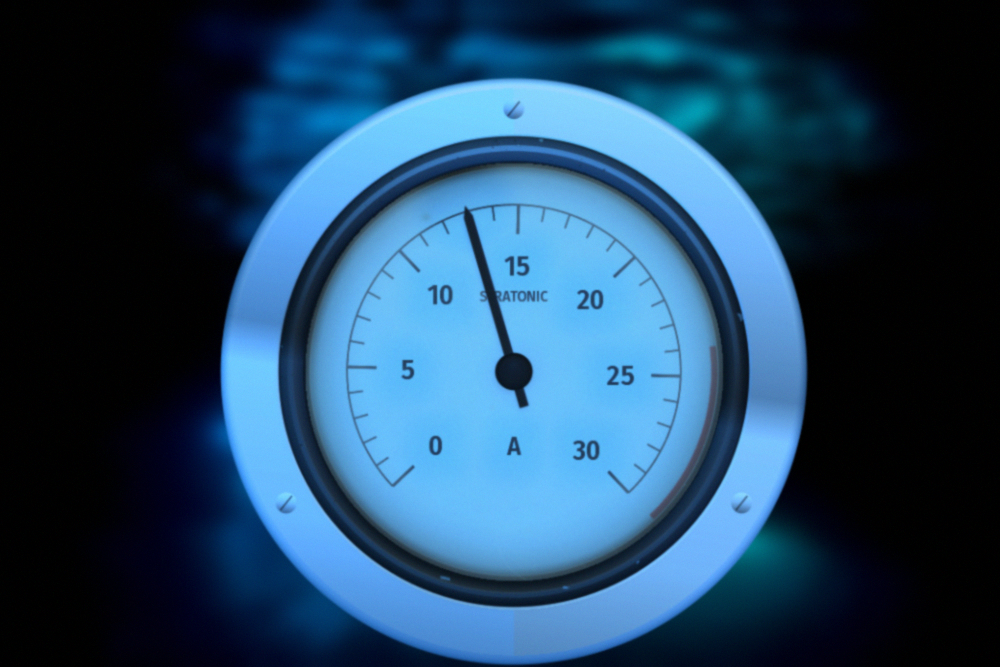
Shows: 13 A
